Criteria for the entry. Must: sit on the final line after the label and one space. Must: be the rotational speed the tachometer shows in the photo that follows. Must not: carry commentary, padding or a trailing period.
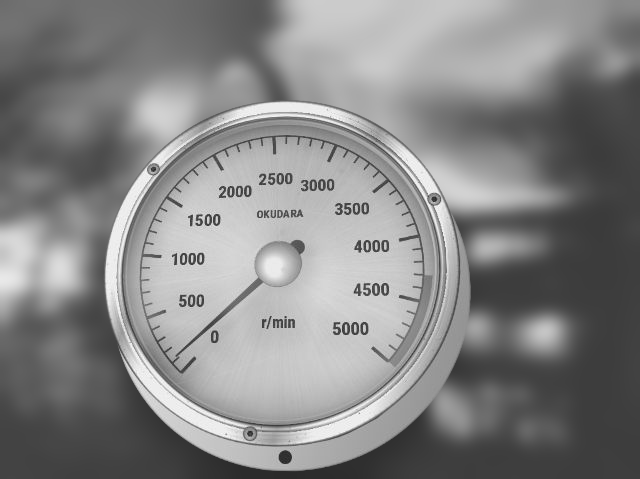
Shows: 100 rpm
